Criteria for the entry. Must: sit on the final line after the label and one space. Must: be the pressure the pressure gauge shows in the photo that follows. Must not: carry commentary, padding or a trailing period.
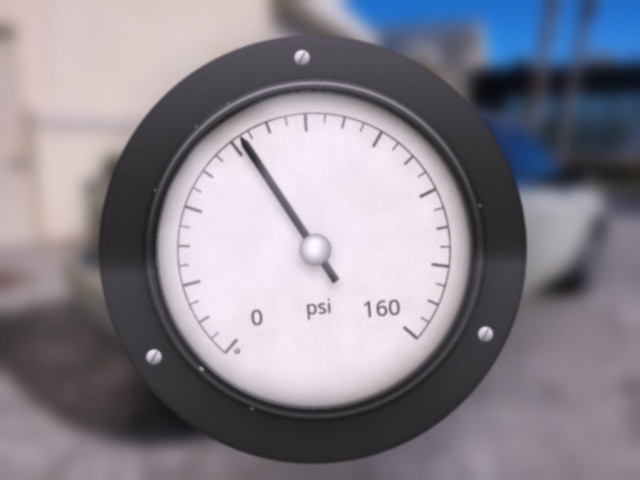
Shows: 62.5 psi
